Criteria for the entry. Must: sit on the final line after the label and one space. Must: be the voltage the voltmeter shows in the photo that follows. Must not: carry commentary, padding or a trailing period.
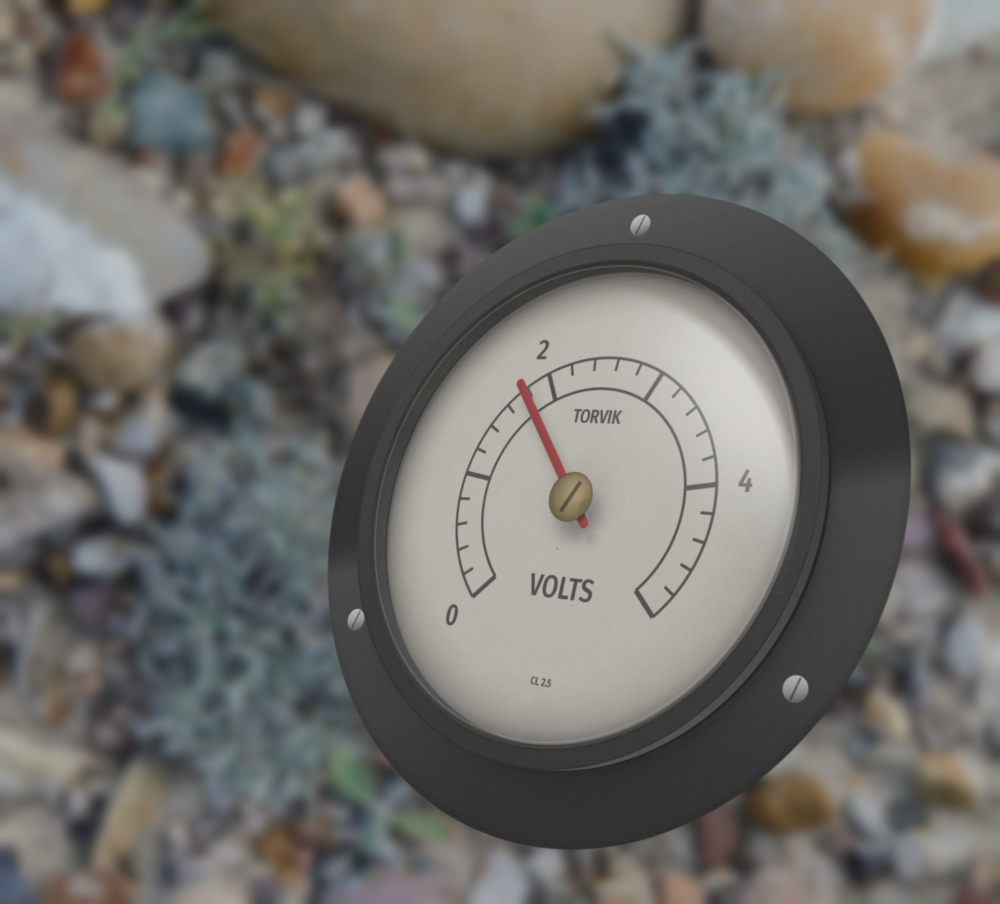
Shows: 1.8 V
